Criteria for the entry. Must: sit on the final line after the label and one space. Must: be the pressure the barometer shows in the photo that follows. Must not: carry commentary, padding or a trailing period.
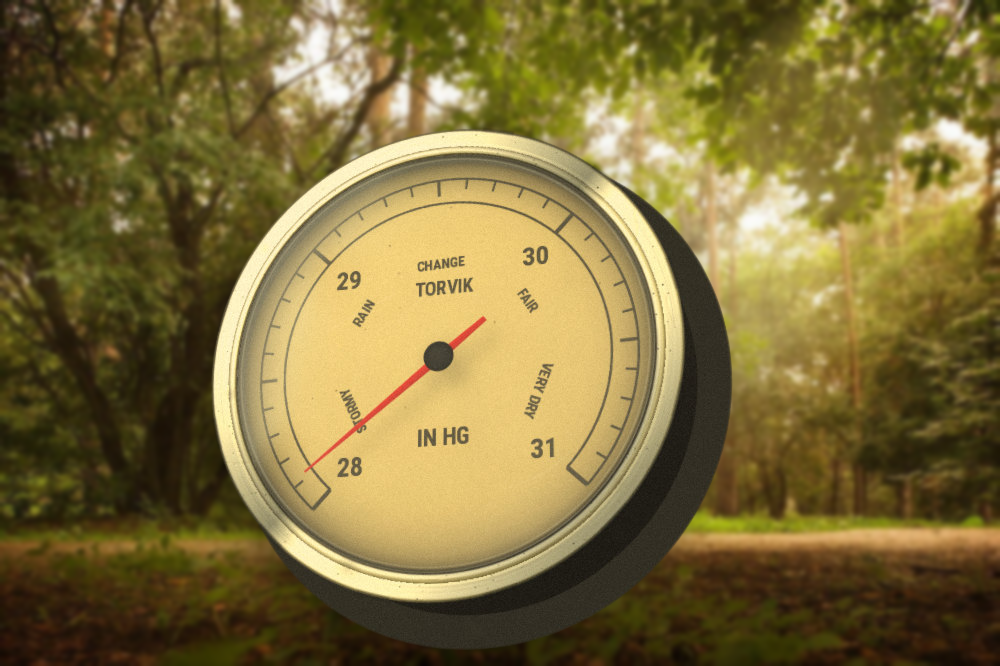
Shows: 28.1 inHg
